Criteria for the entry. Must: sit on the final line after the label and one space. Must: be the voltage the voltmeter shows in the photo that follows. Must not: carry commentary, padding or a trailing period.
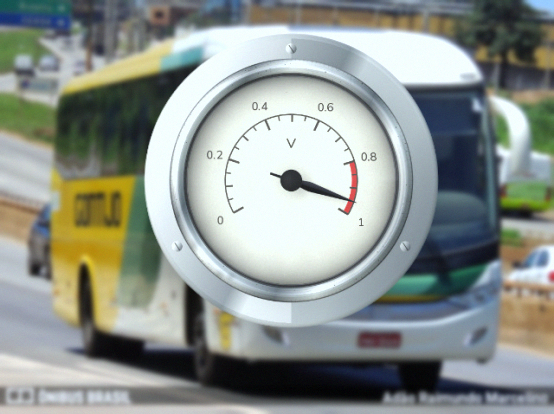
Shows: 0.95 V
